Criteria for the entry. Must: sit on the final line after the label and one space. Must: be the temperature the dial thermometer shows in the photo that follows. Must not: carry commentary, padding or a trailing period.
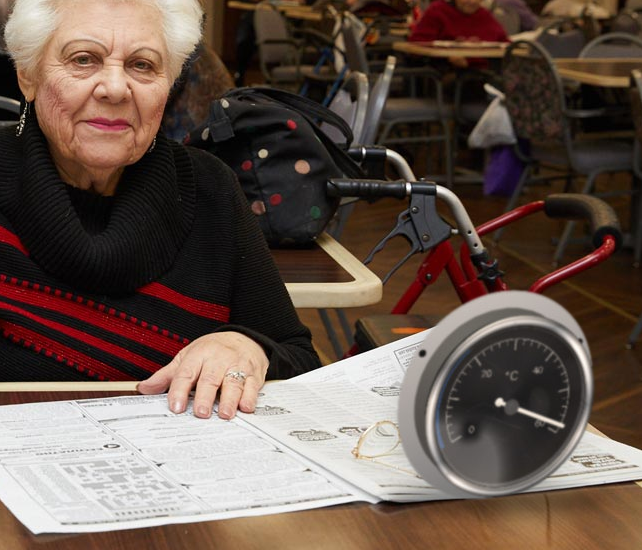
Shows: 58 °C
